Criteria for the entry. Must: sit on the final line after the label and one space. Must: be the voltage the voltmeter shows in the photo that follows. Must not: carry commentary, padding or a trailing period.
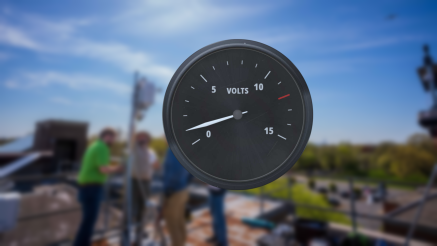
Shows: 1 V
